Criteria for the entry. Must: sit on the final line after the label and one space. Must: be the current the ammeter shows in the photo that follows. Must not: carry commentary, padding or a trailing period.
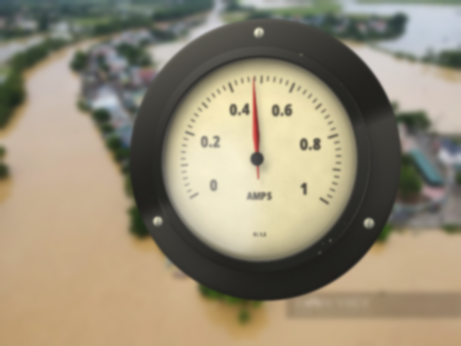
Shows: 0.48 A
